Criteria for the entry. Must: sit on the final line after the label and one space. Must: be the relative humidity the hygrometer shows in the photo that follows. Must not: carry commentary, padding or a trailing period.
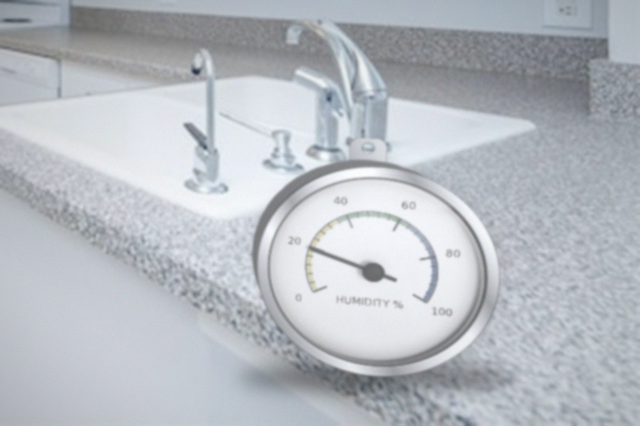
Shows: 20 %
